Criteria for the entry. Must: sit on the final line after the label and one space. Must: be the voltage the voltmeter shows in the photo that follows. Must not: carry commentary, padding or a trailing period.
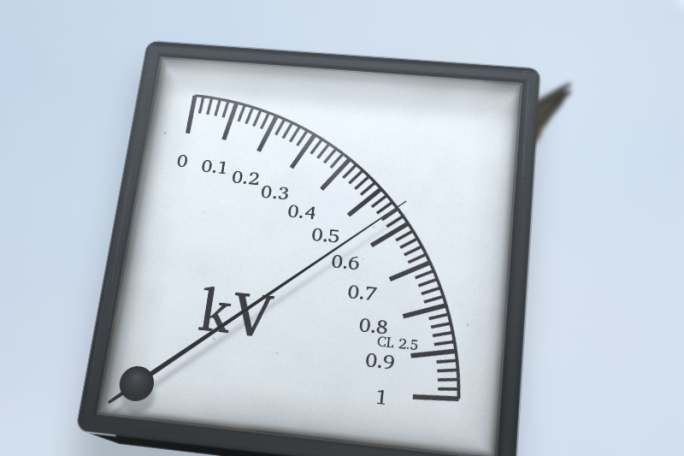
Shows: 0.56 kV
